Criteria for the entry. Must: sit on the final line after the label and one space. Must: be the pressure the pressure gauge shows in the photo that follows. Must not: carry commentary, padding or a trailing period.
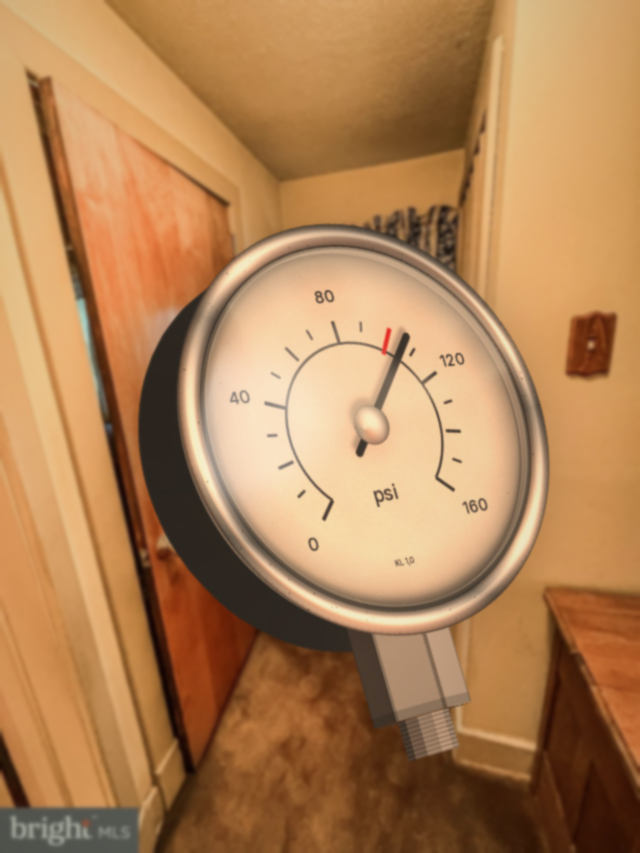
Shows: 105 psi
